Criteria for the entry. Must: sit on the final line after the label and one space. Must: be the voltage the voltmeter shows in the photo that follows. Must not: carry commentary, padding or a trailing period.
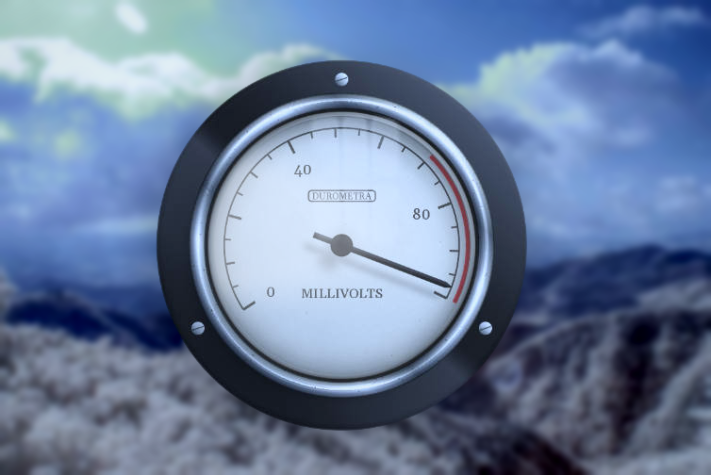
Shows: 97.5 mV
